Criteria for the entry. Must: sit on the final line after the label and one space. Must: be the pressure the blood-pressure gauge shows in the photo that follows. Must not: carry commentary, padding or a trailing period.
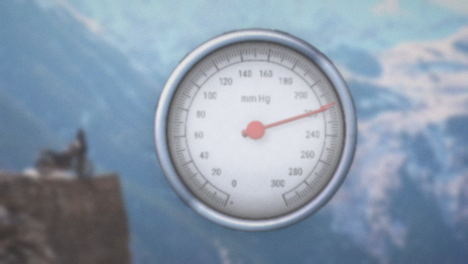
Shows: 220 mmHg
